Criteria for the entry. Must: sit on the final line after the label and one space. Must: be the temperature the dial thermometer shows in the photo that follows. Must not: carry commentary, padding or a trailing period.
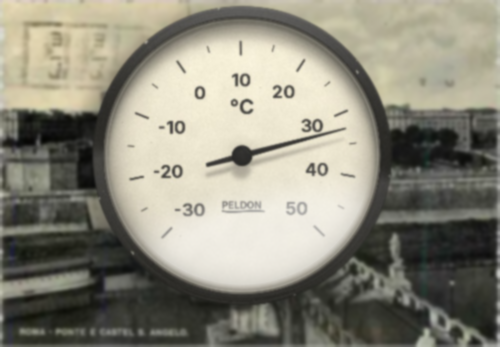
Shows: 32.5 °C
